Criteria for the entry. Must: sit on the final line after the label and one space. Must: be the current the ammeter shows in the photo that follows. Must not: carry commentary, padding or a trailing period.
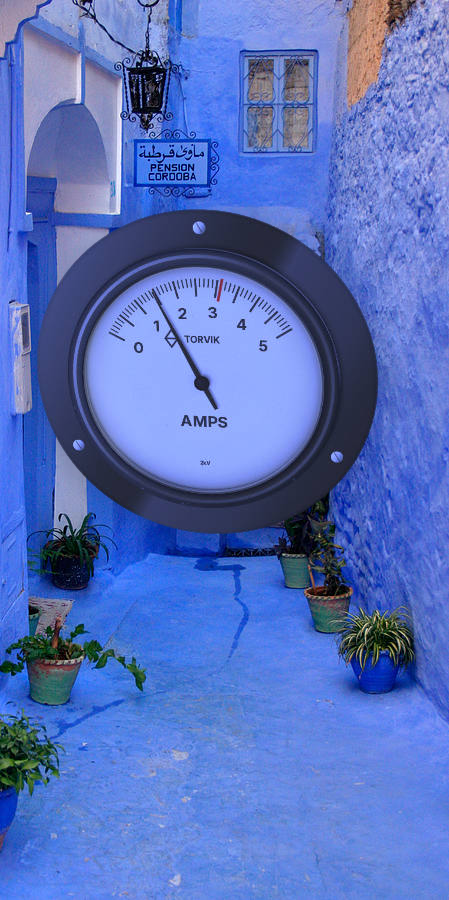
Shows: 1.5 A
